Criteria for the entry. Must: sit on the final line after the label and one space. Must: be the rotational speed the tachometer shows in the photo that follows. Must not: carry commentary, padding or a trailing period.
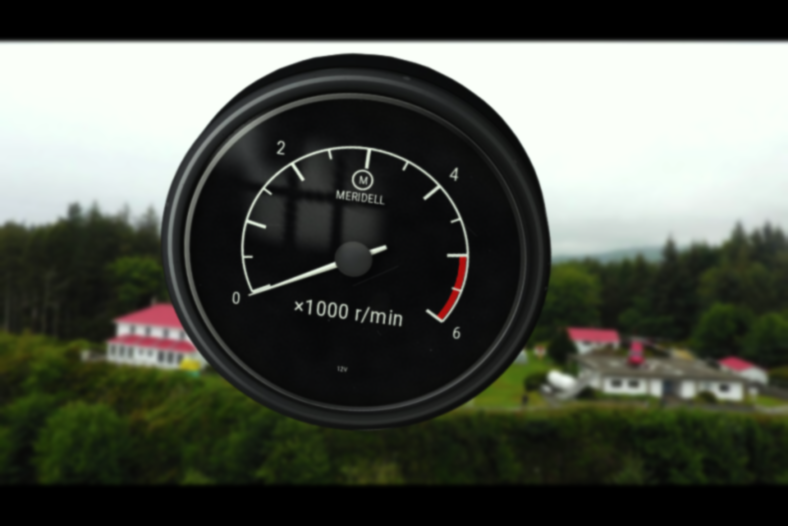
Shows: 0 rpm
